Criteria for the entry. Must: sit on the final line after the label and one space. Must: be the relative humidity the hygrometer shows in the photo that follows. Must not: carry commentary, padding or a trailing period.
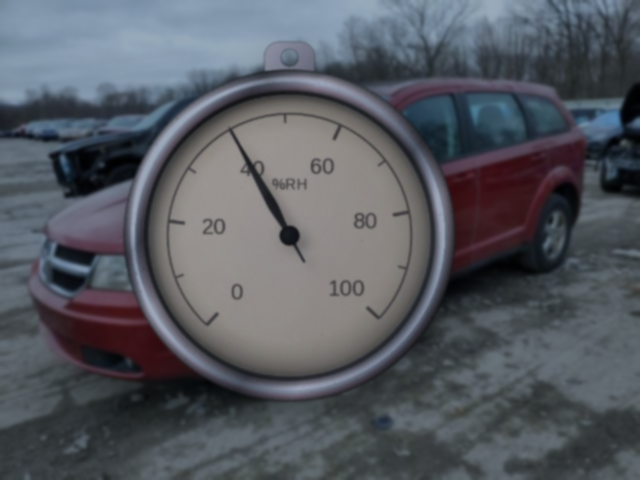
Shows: 40 %
